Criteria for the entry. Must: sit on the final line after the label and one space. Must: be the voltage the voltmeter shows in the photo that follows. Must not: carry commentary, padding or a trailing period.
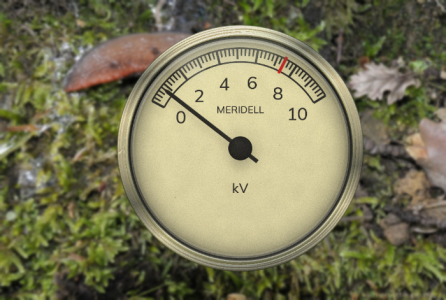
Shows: 0.8 kV
